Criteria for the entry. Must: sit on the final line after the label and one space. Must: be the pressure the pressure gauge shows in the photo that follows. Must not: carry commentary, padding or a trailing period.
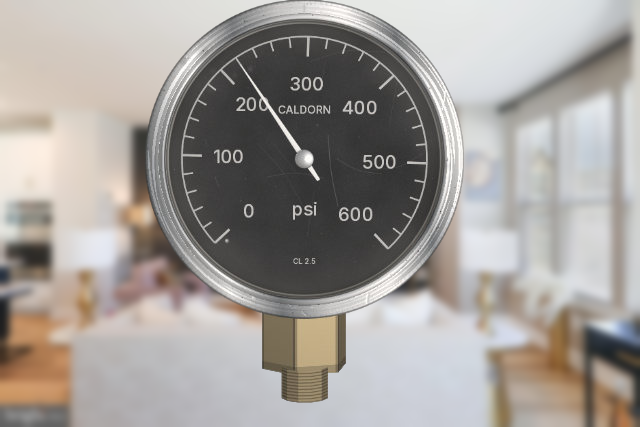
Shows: 220 psi
